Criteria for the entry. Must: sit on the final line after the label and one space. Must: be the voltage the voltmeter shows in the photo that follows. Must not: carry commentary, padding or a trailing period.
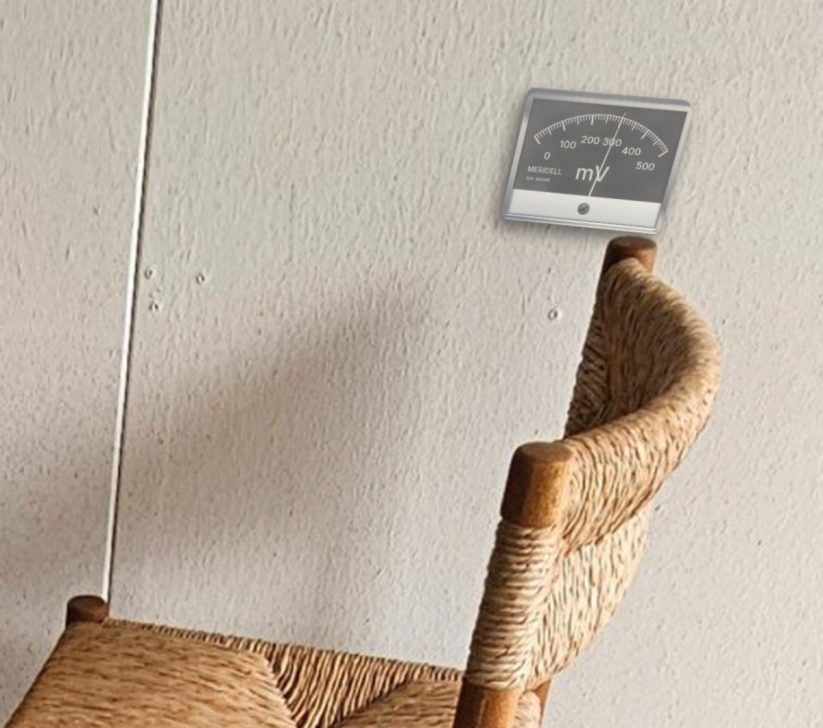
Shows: 300 mV
